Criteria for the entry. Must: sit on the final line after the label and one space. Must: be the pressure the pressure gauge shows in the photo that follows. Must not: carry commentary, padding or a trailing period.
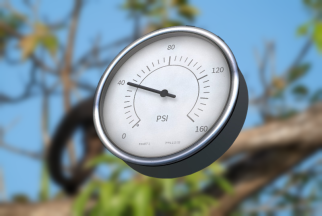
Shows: 40 psi
